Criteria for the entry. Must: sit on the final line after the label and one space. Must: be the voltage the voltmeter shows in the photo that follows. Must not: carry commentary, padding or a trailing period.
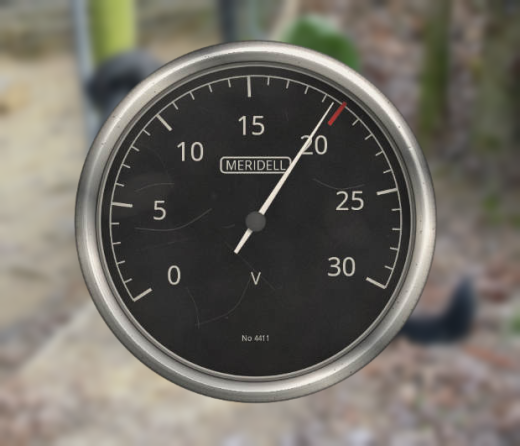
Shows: 19.5 V
